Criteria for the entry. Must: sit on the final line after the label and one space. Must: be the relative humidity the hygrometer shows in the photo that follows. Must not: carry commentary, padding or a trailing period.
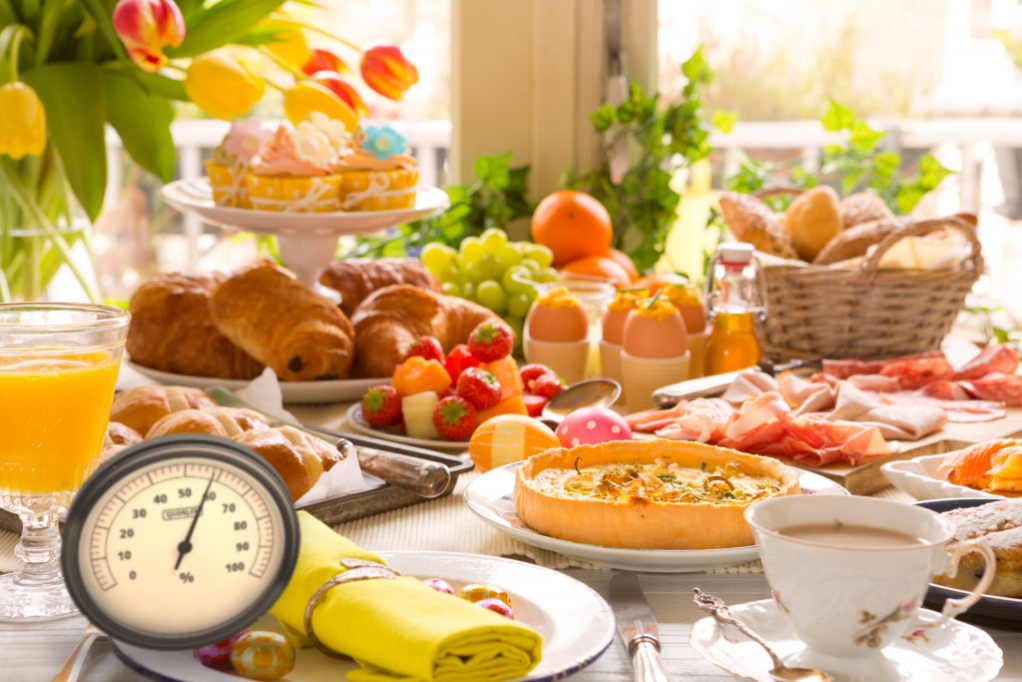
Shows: 58 %
